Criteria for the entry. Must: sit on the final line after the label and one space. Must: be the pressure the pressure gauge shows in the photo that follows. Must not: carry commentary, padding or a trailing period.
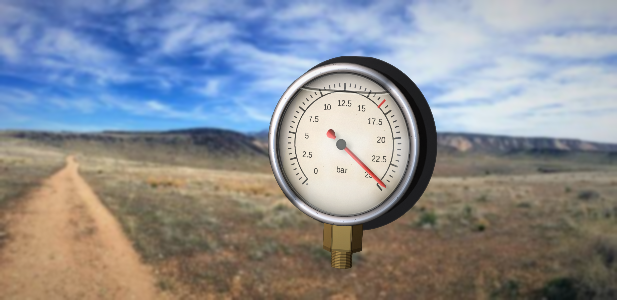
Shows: 24.5 bar
